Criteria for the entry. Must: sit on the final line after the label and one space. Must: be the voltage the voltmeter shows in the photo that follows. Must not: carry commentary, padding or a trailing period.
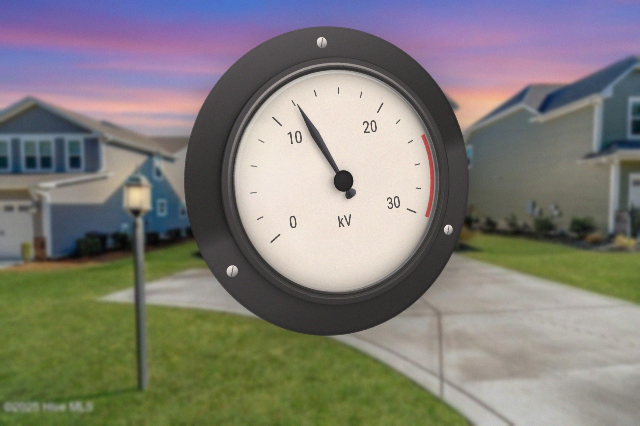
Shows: 12 kV
